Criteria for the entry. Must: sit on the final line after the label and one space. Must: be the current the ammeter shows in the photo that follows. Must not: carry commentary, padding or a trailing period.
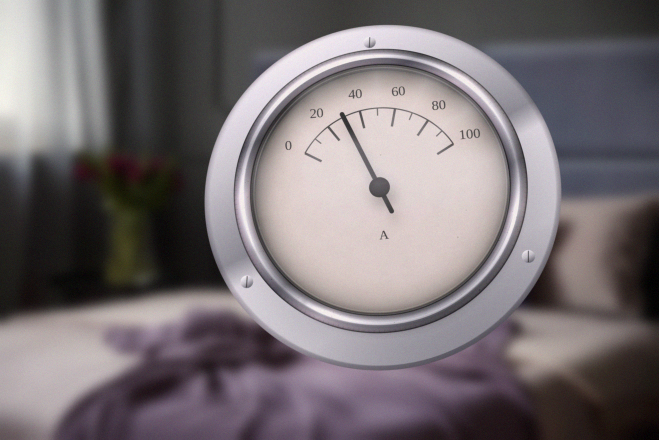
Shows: 30 A
